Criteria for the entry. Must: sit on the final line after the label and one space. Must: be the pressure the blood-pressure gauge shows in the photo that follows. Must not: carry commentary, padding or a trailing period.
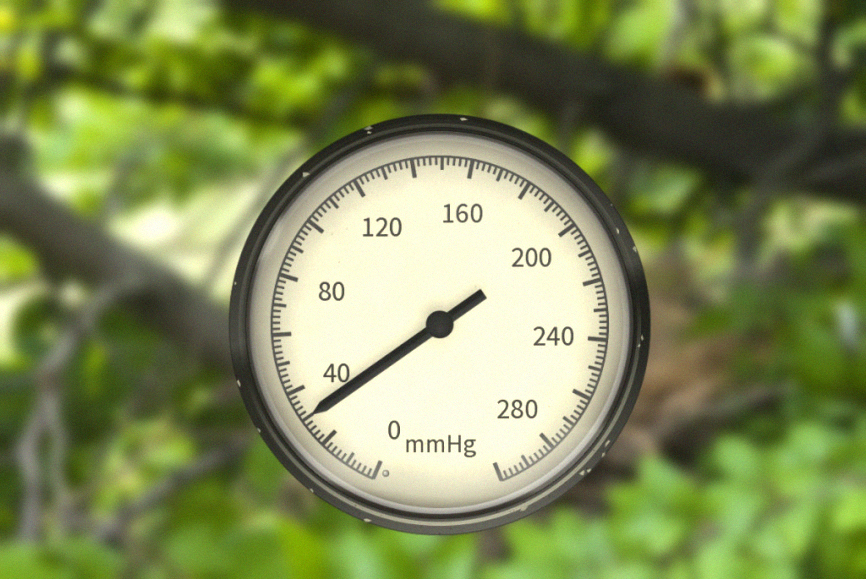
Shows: 30 mmHg
